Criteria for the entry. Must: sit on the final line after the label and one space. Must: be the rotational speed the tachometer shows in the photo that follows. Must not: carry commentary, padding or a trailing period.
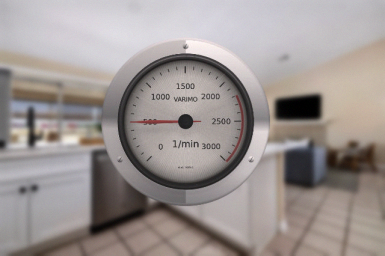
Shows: 500 rpm
